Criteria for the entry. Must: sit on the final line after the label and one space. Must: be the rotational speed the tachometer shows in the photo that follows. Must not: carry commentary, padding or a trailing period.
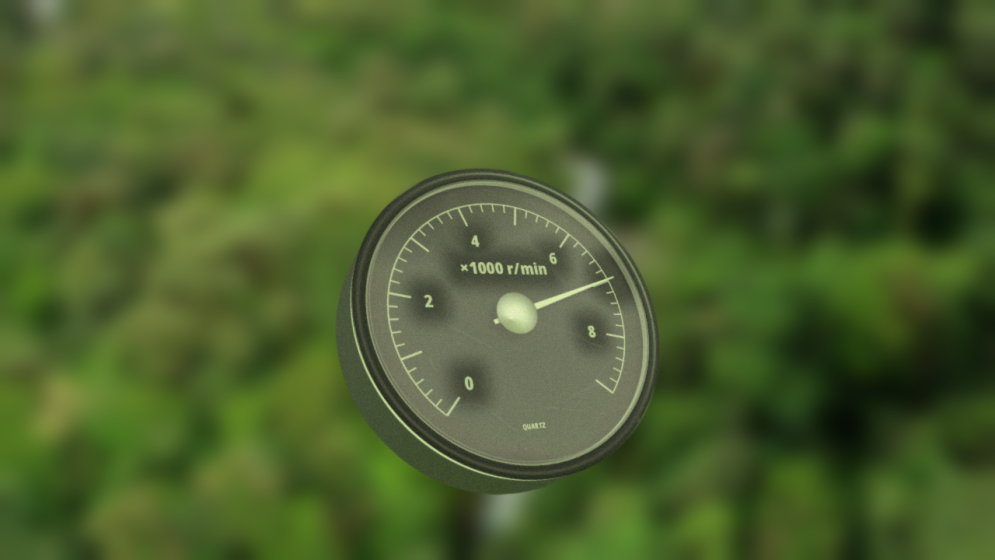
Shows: 7000 rpm
